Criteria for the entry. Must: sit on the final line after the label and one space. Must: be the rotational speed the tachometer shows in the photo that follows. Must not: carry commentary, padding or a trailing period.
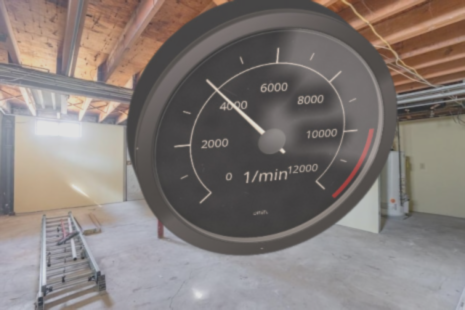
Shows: 4000 rpm
